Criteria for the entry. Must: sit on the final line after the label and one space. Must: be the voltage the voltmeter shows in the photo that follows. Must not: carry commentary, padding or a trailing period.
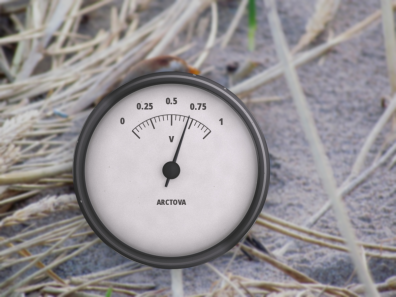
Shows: 0.7 V
